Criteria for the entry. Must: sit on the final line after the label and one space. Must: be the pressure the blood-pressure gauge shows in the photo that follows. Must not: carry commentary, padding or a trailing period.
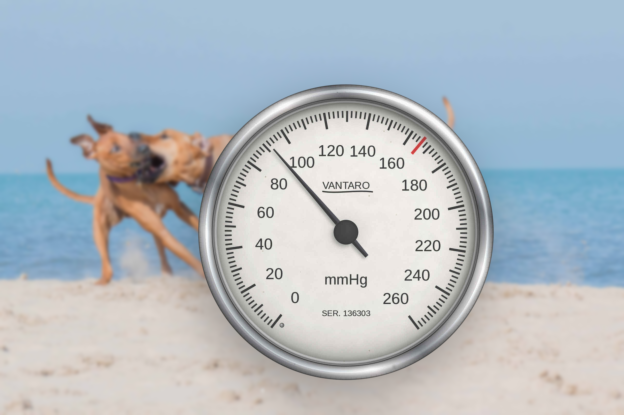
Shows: 92 mmHg
